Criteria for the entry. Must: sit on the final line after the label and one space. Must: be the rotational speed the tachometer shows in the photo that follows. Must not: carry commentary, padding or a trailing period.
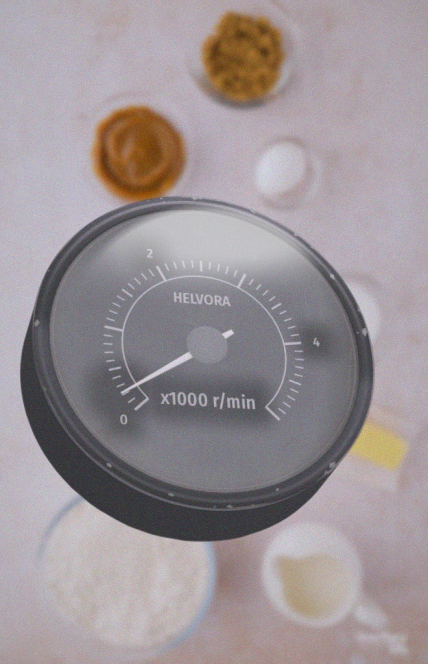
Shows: 200 rpm
